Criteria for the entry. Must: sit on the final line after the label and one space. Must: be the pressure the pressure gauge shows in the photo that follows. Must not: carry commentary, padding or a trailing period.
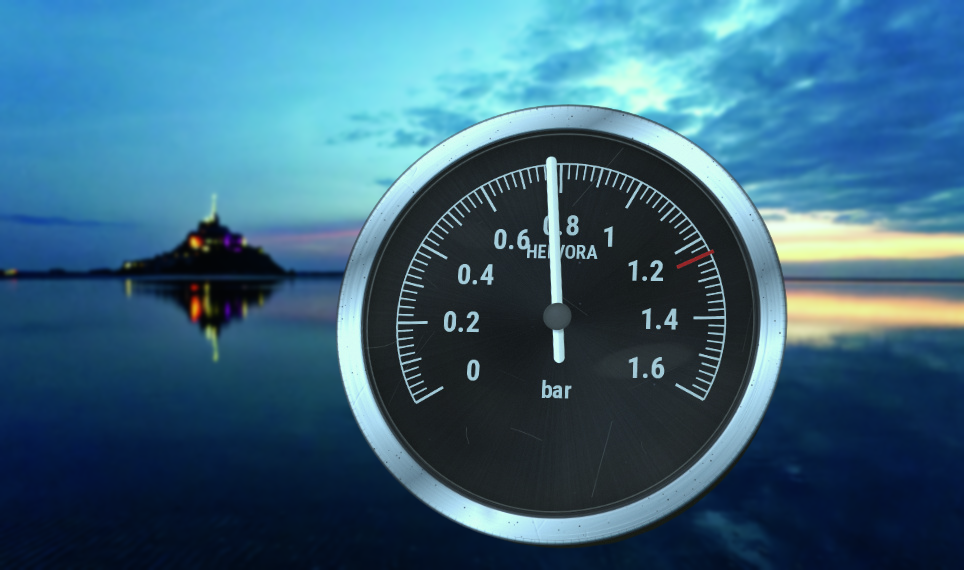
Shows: 0.78 bar
